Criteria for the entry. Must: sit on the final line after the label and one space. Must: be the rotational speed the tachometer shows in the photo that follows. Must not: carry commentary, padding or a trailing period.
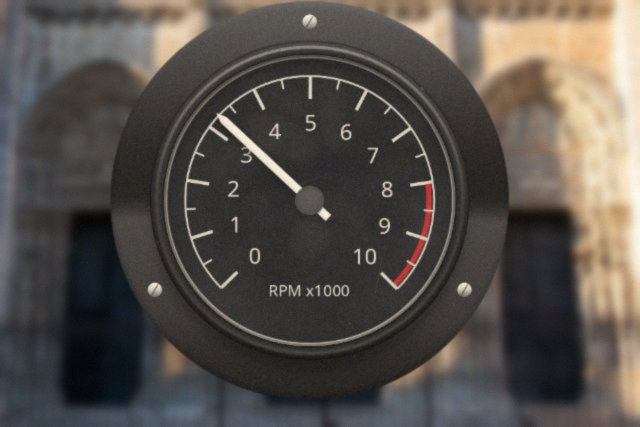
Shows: 3250 rpm
